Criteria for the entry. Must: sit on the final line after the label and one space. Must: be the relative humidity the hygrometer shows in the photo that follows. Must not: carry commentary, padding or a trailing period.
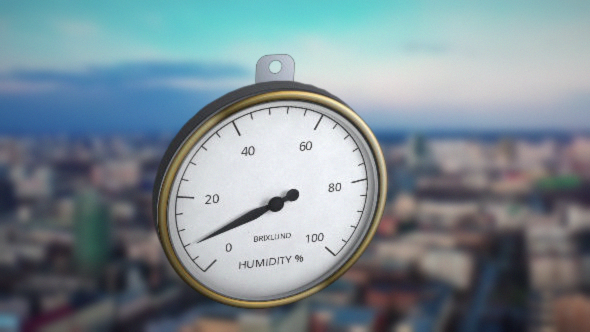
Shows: 8 %
